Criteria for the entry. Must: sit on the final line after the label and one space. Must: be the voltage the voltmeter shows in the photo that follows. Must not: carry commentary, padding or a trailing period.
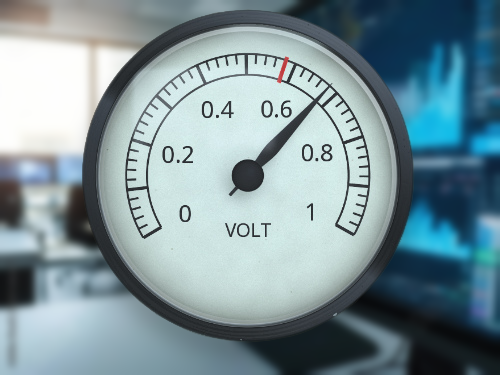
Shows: 0.68 V
